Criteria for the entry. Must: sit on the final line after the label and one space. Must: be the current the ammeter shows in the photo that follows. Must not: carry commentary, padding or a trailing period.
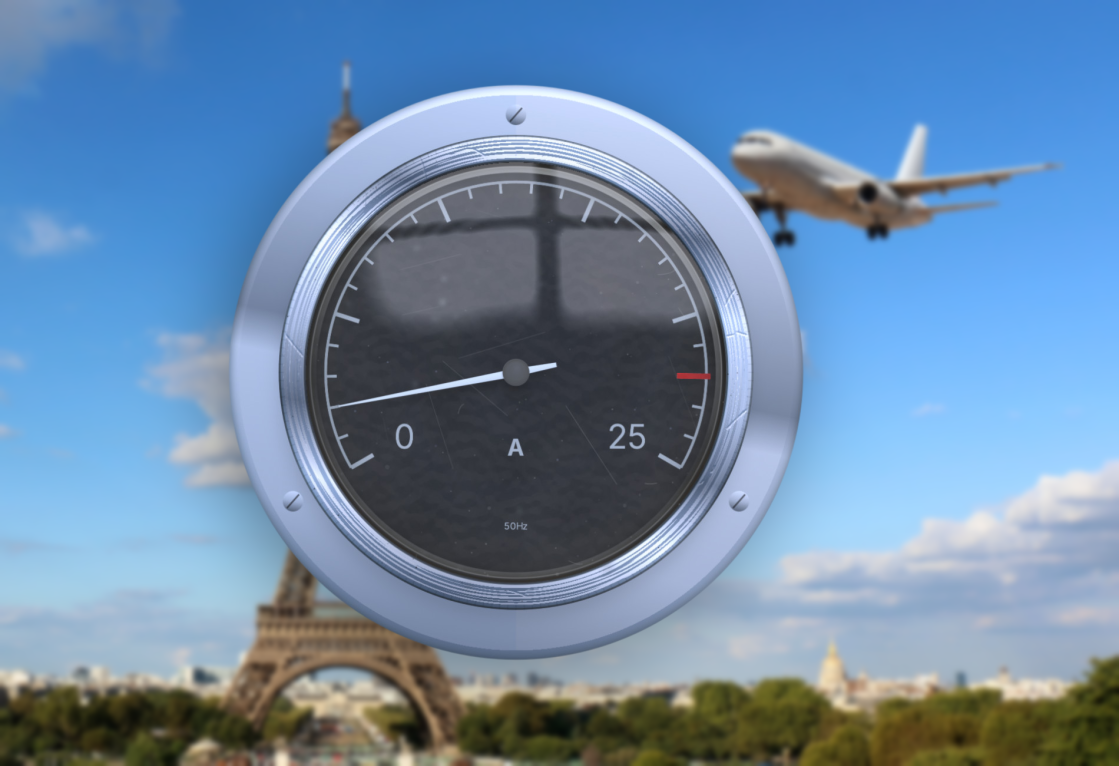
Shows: 2 A
